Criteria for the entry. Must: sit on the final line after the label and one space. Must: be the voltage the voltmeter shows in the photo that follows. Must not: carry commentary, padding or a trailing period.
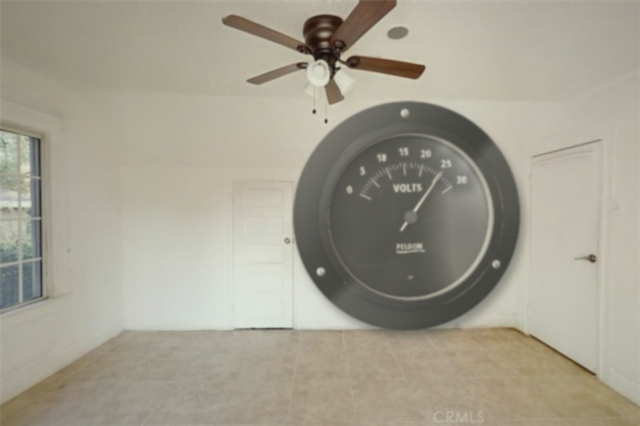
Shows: 25 V
